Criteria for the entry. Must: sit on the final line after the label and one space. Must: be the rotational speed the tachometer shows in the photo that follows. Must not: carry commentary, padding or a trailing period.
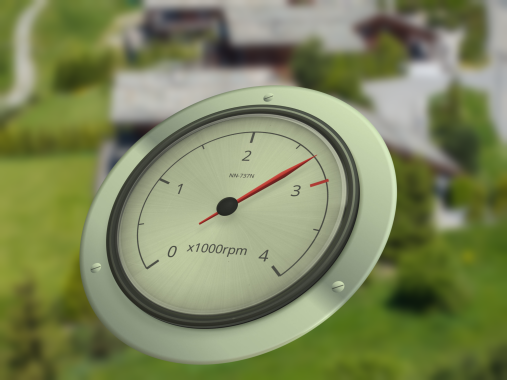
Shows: 2750 rpm
